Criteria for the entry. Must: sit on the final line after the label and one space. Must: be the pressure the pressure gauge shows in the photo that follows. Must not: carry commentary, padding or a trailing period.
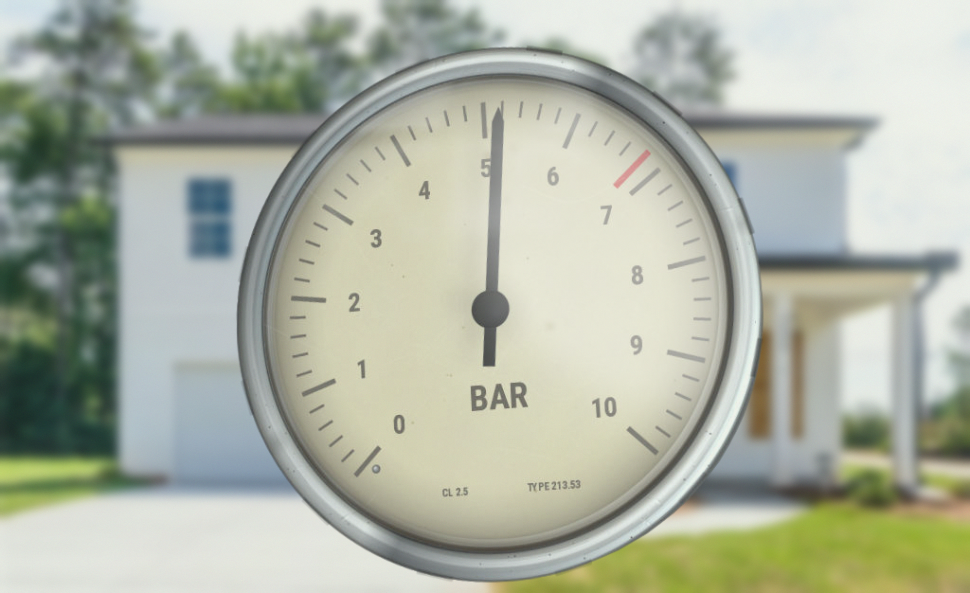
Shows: 5.2 bar
